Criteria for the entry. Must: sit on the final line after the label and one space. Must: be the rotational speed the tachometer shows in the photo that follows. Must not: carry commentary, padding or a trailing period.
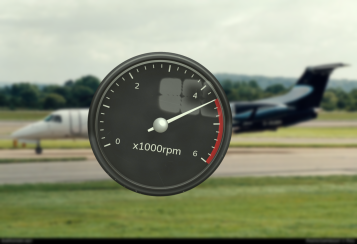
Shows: 4400 rpm
